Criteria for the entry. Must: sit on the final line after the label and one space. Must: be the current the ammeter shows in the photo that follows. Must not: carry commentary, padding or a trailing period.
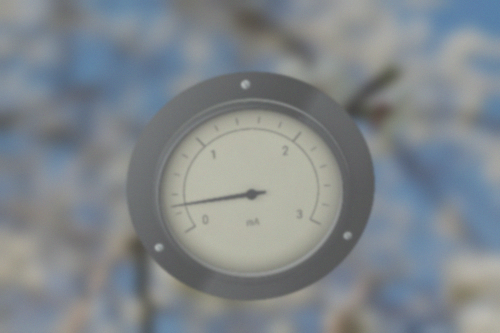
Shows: 0.3 mA
